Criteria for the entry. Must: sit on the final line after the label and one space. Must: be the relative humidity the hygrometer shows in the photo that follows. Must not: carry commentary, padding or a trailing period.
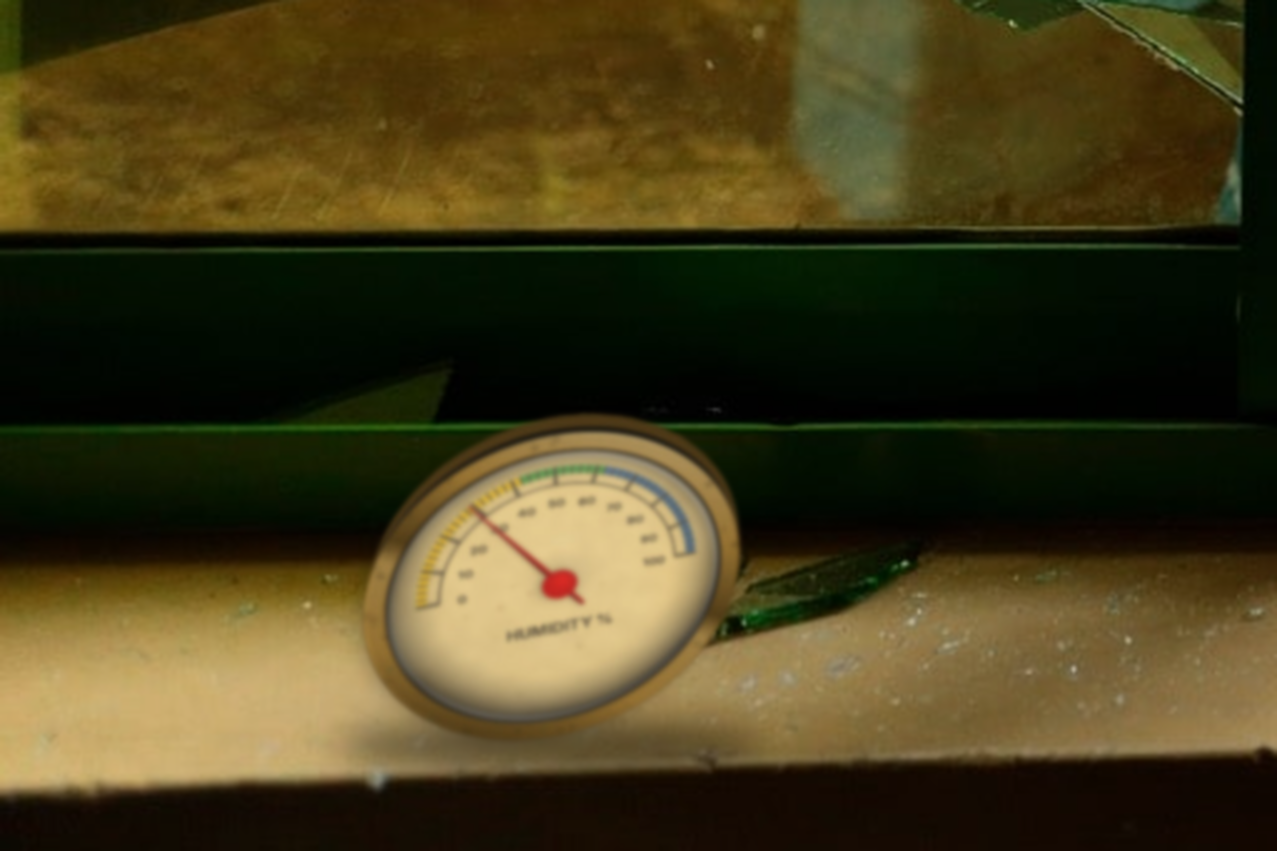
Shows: 30 %
